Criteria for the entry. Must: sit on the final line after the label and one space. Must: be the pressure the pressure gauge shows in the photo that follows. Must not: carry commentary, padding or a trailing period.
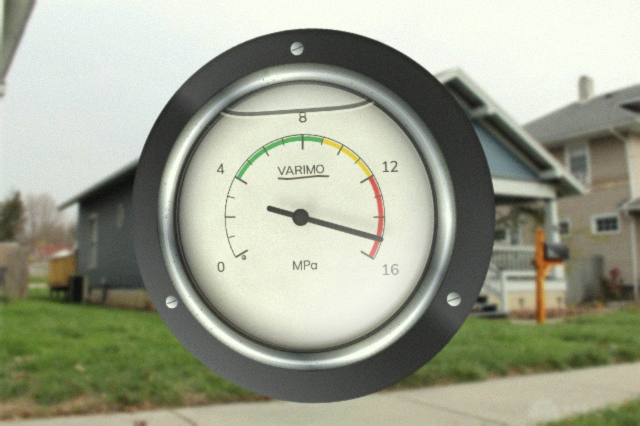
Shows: 15 MPa
